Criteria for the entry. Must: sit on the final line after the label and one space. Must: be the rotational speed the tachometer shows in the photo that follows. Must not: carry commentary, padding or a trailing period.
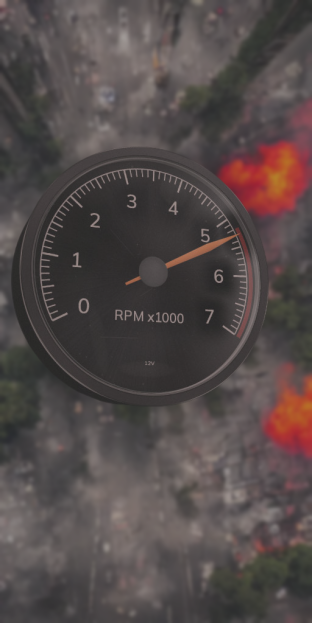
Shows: 5300 rpm
